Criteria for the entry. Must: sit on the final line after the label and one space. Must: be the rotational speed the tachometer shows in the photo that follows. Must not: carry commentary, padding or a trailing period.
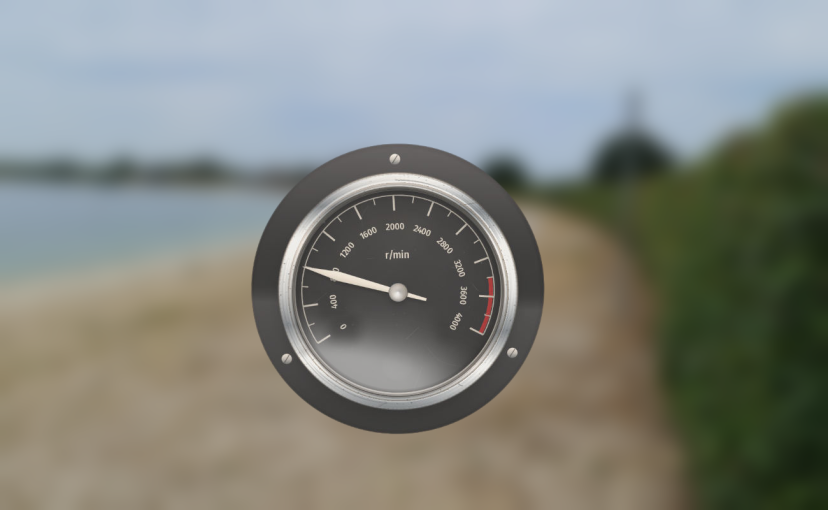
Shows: 800 rpm
